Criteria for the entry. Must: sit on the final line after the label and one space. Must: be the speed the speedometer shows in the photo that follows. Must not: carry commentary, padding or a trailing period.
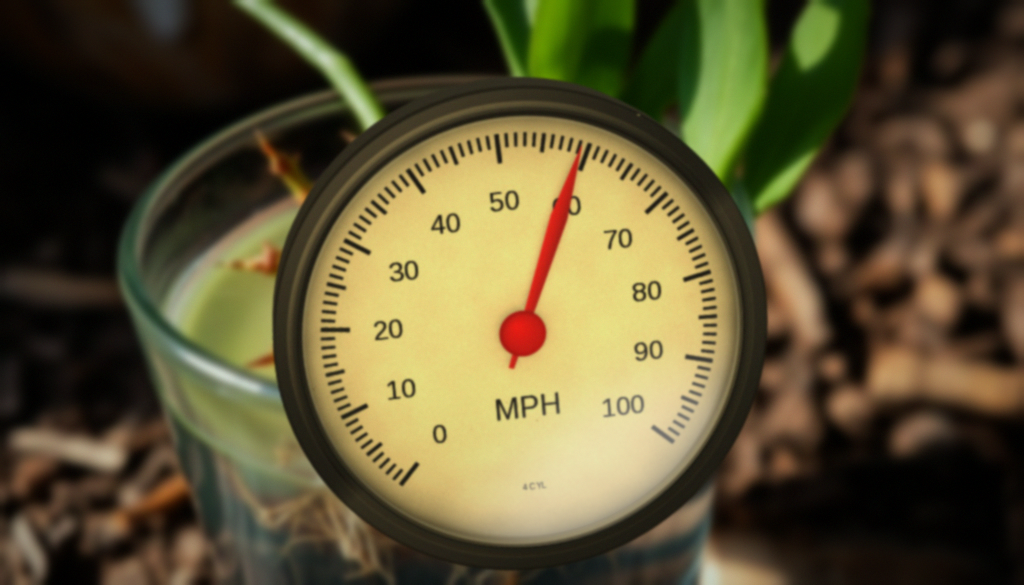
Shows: 59 mph
